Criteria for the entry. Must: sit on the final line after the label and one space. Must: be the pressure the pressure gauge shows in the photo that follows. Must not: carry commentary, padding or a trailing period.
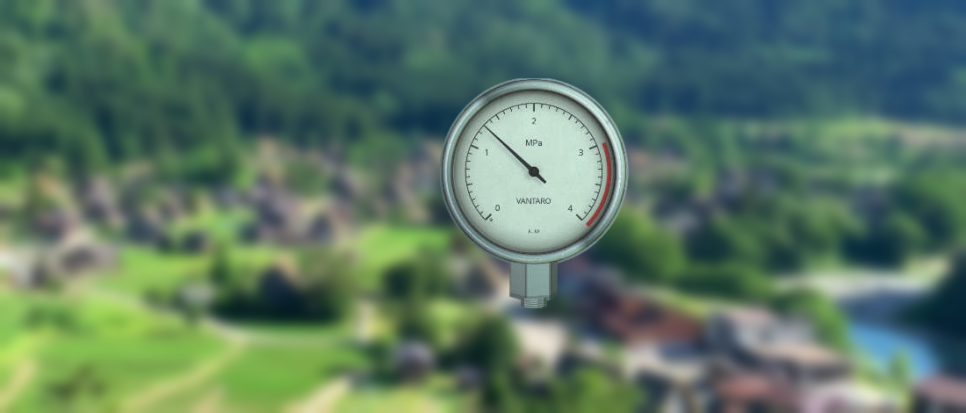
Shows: 1.3 MPa
